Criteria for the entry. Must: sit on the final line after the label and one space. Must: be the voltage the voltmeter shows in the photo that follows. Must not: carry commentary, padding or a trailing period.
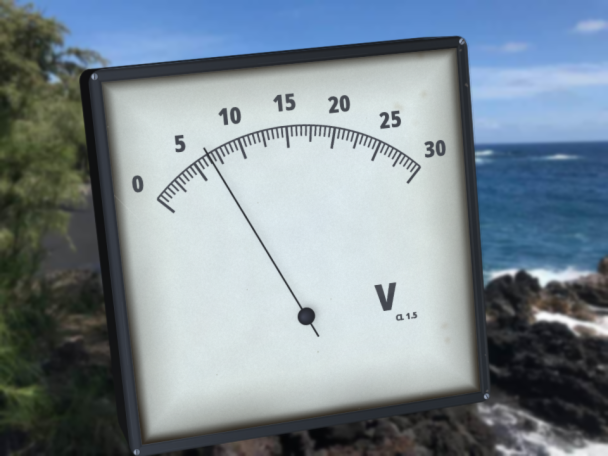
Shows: 6.5 V
